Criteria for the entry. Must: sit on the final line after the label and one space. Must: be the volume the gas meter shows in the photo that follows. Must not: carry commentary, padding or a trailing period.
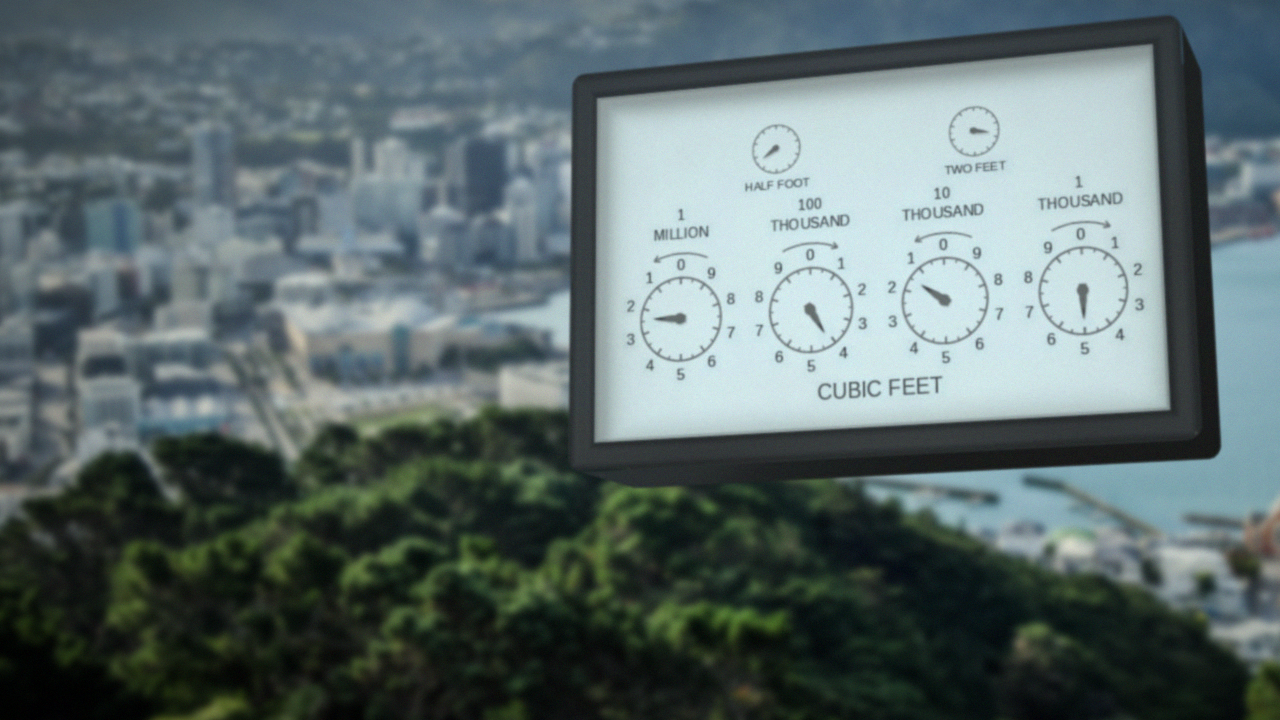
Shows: 241500 ft³
